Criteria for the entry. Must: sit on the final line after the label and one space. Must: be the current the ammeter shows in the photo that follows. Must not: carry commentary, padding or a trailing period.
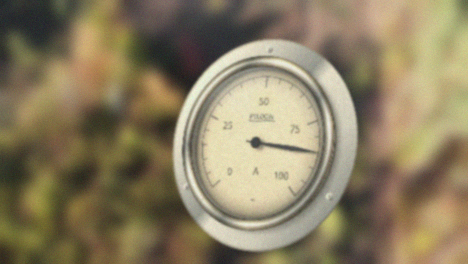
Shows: 85 A
